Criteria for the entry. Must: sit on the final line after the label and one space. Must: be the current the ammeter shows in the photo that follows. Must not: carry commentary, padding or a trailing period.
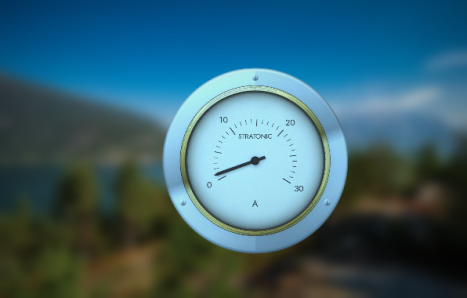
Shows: 1 A
